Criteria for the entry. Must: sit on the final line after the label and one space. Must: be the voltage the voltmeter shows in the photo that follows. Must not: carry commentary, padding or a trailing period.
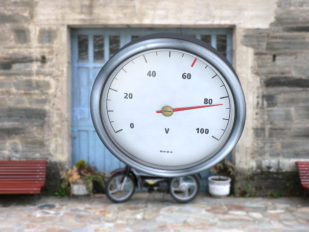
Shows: 82.5 V
